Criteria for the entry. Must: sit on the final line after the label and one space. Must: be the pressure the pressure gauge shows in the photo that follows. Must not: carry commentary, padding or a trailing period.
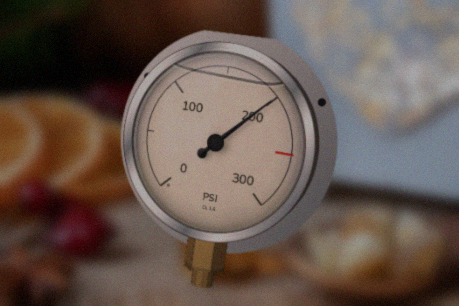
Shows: 200 psi
